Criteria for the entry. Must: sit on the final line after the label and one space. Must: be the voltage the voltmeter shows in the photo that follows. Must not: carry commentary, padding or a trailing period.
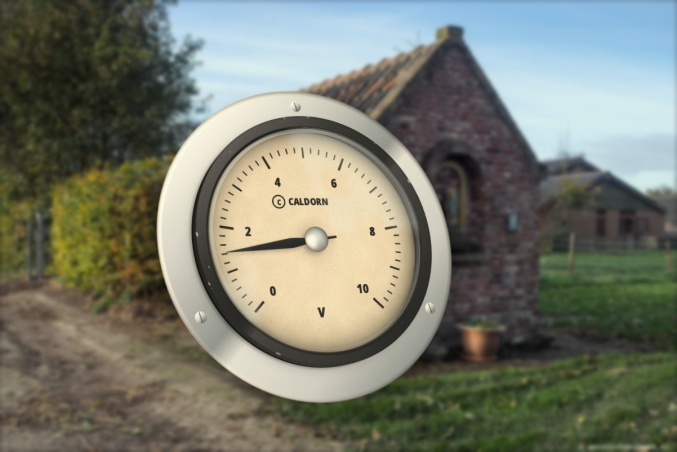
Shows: 1.4 V
